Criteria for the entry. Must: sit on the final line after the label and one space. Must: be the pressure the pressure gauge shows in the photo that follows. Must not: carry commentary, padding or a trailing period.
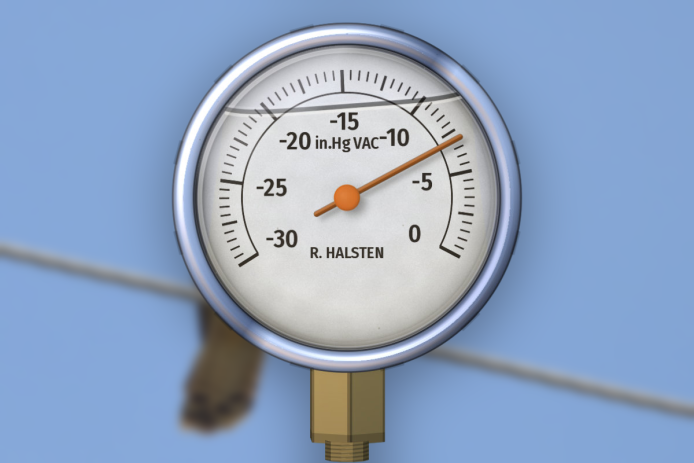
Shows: -7 inHg
